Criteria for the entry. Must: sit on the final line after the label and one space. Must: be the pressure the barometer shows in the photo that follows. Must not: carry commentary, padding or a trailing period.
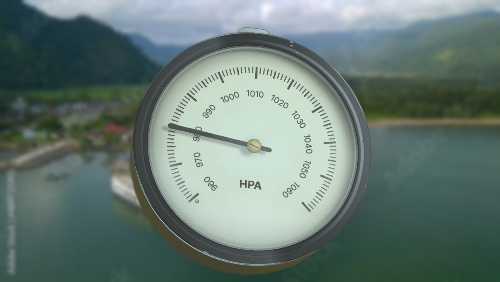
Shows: 980 hPa
